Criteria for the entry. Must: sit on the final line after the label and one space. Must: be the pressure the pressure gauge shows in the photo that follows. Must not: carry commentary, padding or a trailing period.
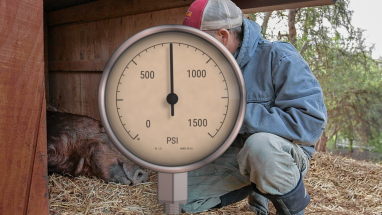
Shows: 750 psi
